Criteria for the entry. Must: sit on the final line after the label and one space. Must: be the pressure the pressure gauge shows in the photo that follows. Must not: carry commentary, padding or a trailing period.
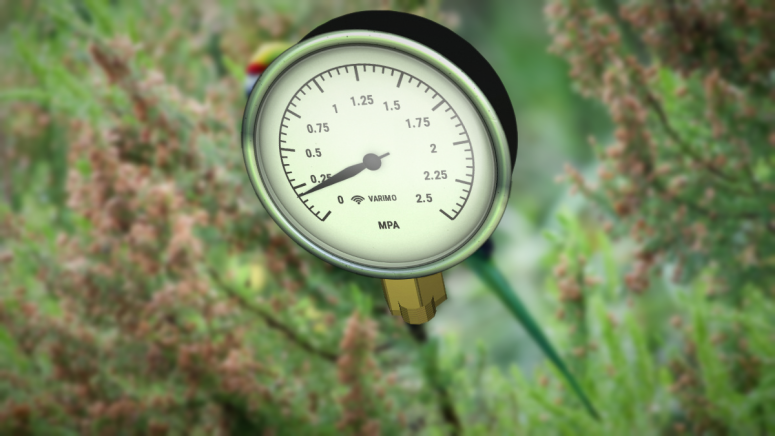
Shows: 0.2 MPa
